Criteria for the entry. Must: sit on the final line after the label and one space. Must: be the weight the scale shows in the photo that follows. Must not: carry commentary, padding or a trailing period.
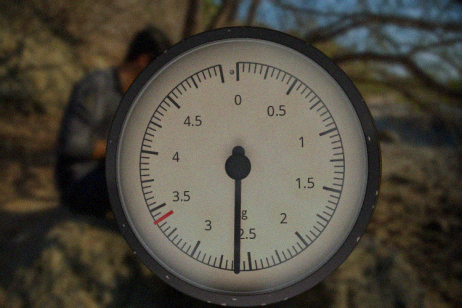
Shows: 2.6 kg
